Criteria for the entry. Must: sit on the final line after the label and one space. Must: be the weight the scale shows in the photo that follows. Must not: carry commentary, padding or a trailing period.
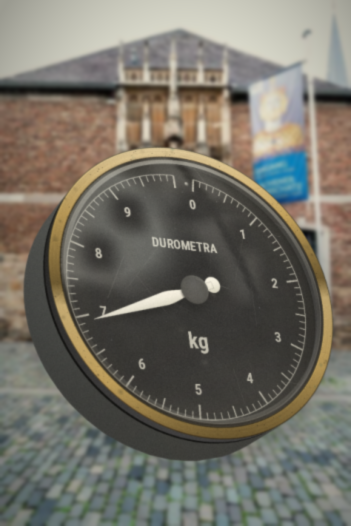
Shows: 6.9 kg
